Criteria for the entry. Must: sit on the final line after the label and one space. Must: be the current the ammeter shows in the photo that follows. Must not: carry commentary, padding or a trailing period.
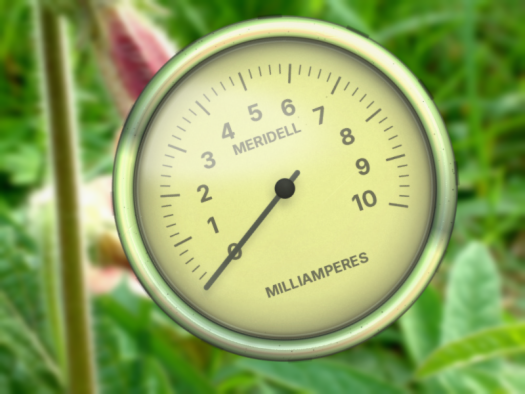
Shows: 0 mA
